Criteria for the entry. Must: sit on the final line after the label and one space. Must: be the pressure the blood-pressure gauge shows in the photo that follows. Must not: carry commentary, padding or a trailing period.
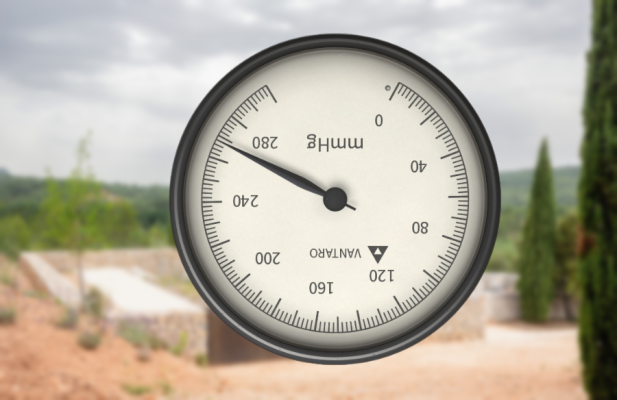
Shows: 268 mmHg
